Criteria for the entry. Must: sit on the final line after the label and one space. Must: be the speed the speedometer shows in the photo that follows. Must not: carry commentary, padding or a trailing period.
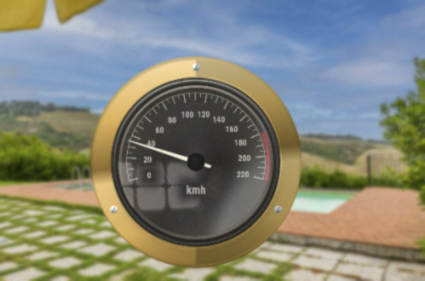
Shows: 35 km/h
